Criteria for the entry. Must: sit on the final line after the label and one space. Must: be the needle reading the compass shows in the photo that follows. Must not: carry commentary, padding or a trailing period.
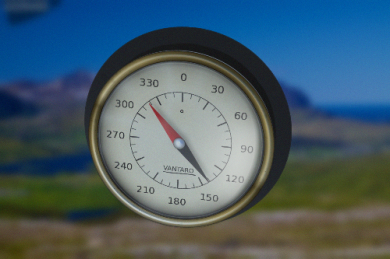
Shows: 320 °
